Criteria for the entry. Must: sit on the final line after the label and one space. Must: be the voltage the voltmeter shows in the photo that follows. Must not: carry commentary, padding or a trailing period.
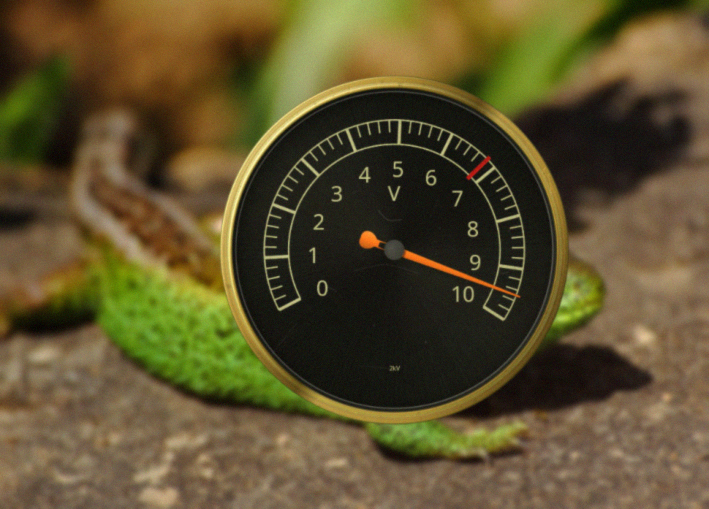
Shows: 9.5 V
